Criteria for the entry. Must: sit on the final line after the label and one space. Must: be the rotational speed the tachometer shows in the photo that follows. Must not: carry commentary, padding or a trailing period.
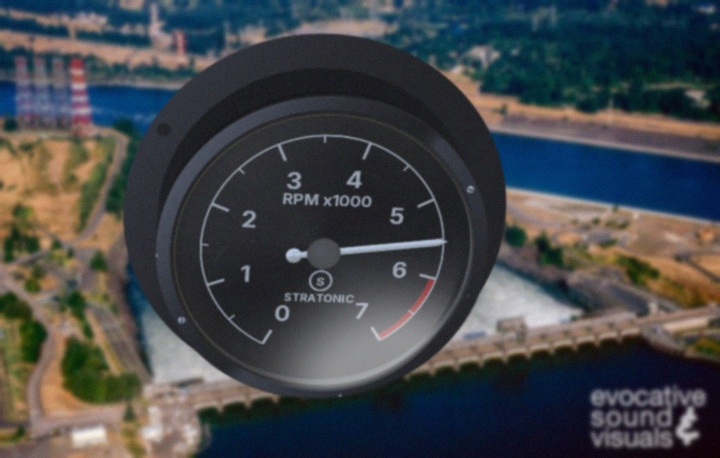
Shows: 5500 rpm
